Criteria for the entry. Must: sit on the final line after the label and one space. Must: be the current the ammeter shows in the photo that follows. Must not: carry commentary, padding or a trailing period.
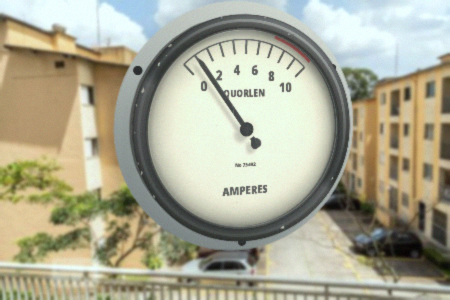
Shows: 1 A
